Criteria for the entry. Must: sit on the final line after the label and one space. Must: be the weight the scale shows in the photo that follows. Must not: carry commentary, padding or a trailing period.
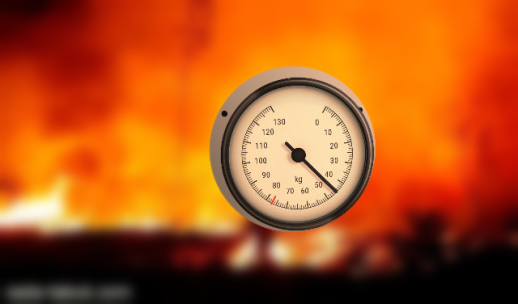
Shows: 45 kg
